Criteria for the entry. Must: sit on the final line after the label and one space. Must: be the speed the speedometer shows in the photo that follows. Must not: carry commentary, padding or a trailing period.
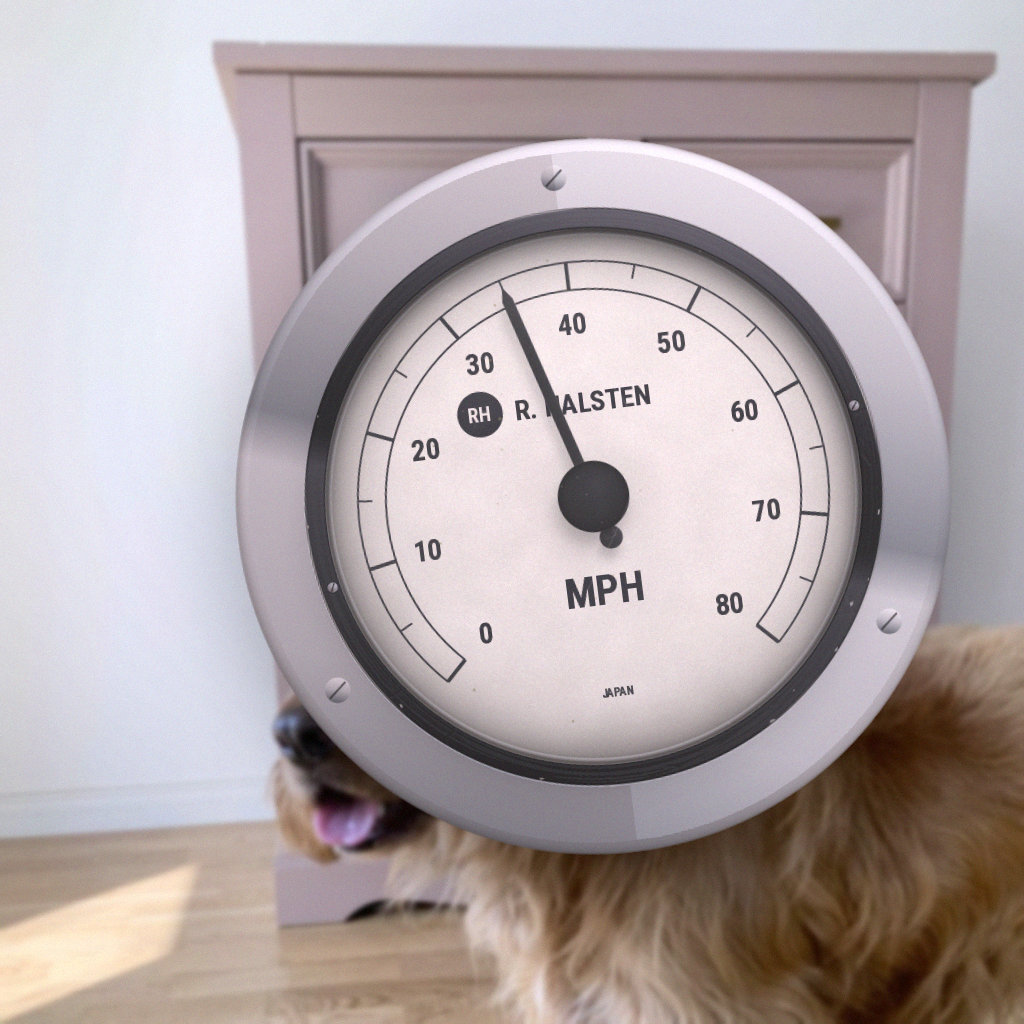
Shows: 35 mph
